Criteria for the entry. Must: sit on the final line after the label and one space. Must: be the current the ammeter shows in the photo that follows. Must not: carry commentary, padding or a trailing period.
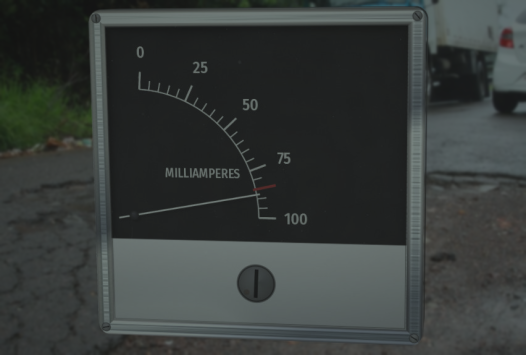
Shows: 87.5 mA
